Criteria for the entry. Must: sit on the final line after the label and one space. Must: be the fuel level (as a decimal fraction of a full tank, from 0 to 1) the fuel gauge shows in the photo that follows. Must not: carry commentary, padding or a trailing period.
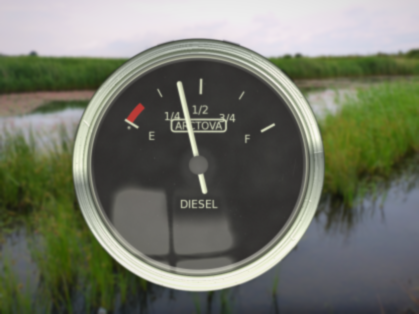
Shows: 0.375
